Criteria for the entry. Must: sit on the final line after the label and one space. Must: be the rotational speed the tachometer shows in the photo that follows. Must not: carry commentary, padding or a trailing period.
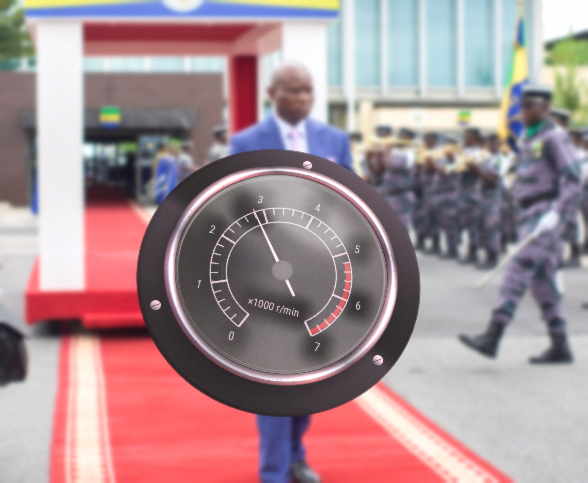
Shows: 2800 rpm
